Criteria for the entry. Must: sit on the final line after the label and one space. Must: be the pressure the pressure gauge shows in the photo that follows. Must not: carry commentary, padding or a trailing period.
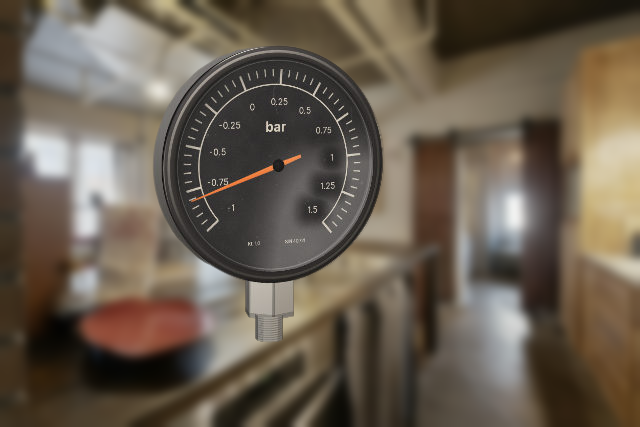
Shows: -0.8 bar
